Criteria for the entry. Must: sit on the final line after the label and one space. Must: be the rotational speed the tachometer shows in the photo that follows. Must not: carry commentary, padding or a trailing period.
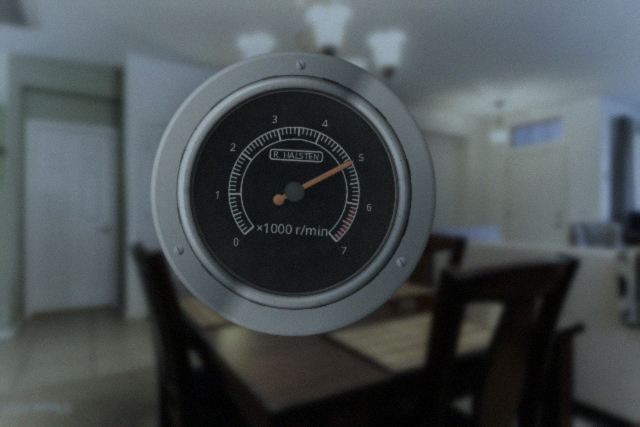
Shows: 5000 rpm
